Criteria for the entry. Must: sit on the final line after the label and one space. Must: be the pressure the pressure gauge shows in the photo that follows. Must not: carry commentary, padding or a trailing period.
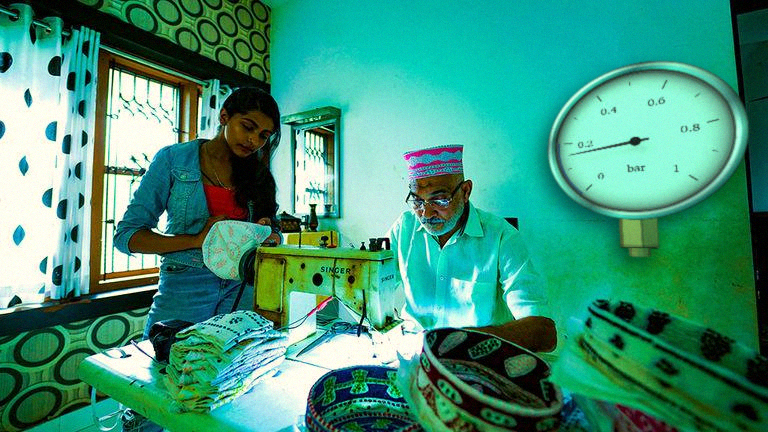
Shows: 0.15 bar
